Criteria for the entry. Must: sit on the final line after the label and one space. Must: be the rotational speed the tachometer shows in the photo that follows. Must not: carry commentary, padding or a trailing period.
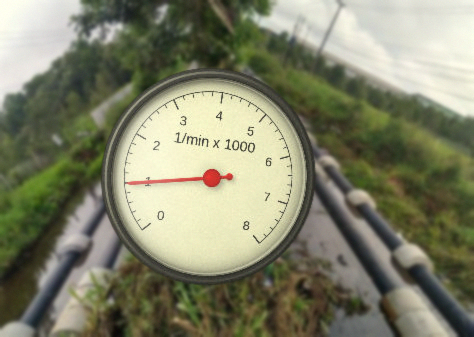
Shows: 1000 rpm
